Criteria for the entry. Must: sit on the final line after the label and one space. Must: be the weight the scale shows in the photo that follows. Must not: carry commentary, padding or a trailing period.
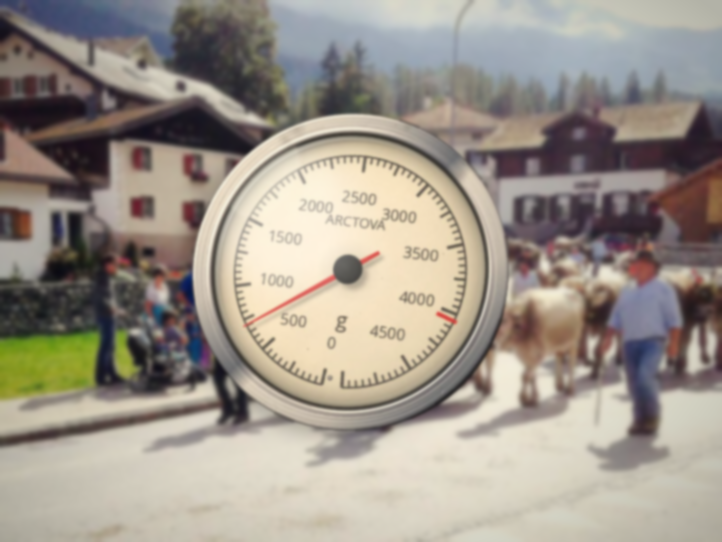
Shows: 700 g
